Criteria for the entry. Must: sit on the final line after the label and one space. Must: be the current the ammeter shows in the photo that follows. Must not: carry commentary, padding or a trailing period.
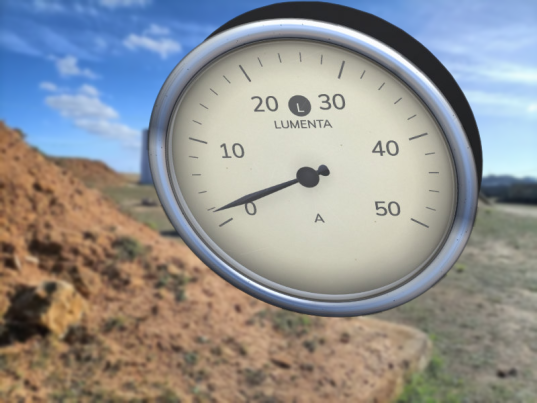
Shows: 2 A
